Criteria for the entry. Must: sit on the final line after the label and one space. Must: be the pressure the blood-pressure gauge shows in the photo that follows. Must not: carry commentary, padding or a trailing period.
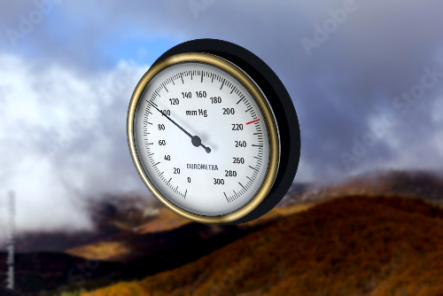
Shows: 100 mmHg
